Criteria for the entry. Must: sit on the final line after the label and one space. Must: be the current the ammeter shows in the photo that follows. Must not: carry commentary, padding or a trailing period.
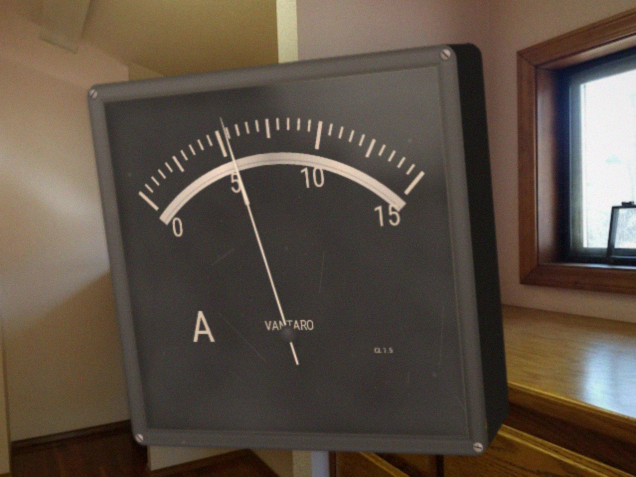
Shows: 5.5 A
